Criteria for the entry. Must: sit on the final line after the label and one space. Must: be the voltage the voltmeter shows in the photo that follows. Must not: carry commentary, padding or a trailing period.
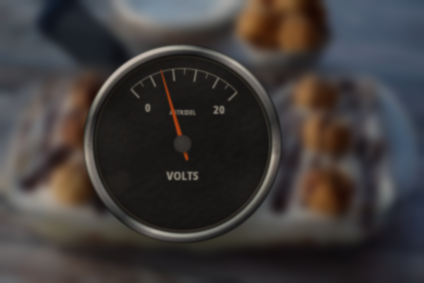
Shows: 6 V
